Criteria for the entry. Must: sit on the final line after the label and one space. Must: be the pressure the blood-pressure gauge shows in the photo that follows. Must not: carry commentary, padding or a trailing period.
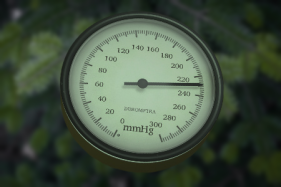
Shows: 230 mmHg
